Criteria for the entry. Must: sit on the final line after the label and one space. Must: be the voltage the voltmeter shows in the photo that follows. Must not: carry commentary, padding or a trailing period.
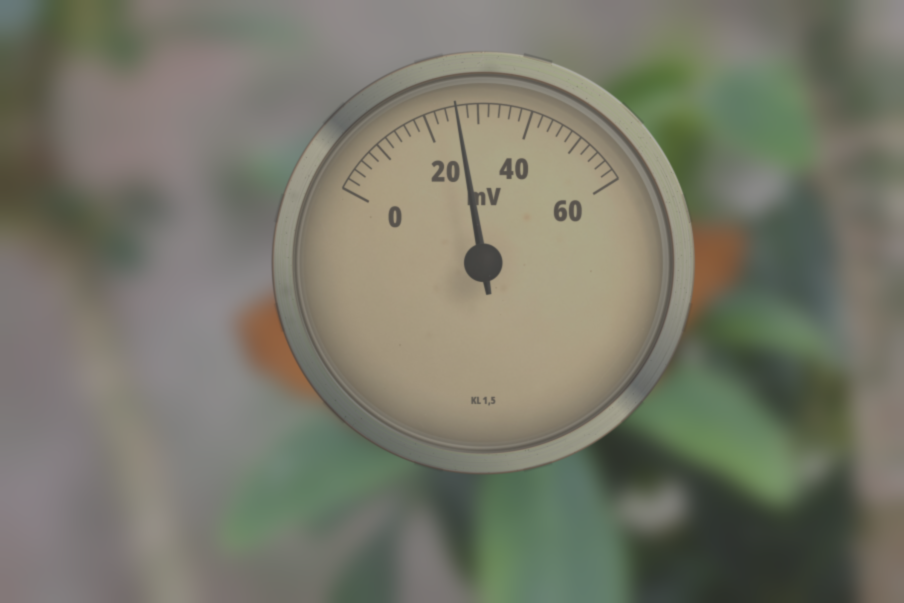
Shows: 26 mV
